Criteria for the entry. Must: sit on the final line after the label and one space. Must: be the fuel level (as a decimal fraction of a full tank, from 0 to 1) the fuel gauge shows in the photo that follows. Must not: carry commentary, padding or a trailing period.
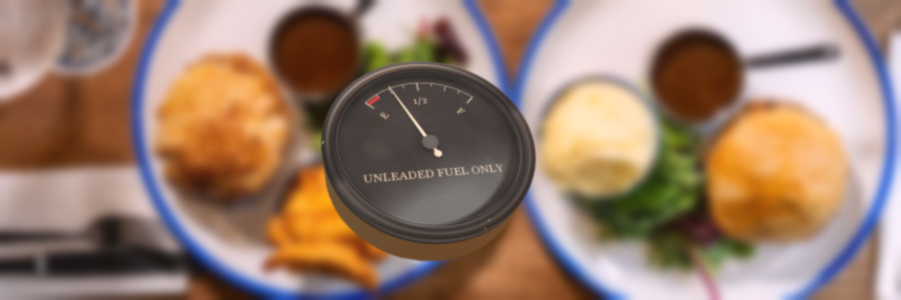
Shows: 0.25
